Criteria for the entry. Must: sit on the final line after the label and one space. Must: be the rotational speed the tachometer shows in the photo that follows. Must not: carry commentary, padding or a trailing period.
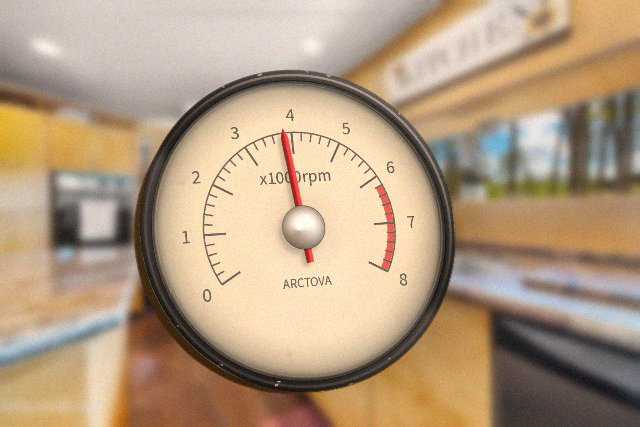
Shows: 3800 rpm
